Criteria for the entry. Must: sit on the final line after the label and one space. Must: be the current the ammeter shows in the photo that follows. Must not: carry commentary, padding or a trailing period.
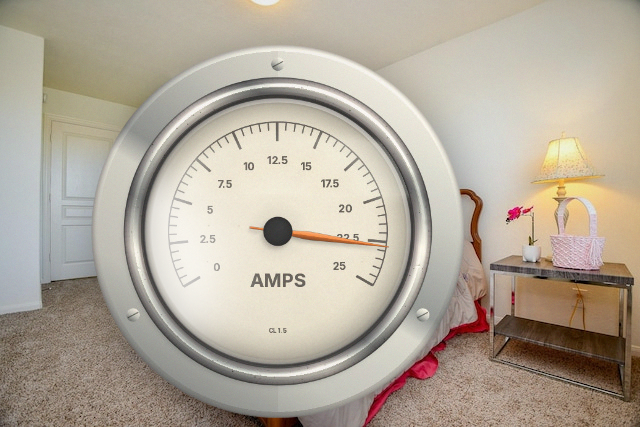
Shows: 22.75 A
